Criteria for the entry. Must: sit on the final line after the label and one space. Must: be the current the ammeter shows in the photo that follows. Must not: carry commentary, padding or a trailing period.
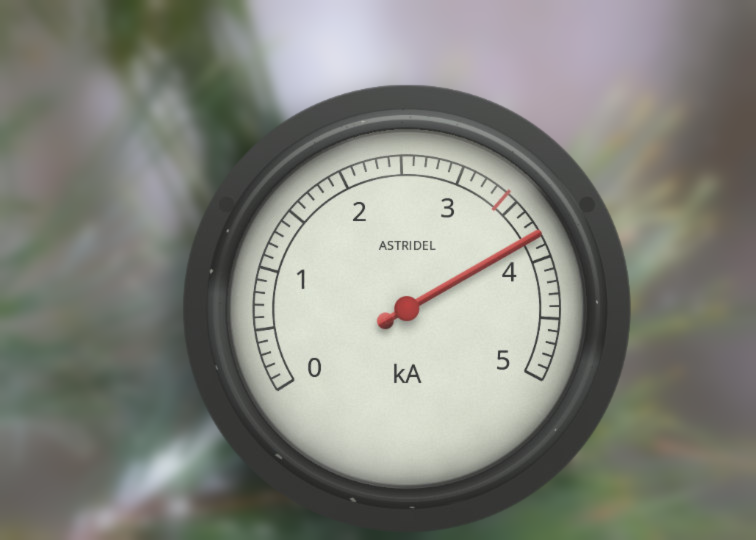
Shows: 3.8 kA
